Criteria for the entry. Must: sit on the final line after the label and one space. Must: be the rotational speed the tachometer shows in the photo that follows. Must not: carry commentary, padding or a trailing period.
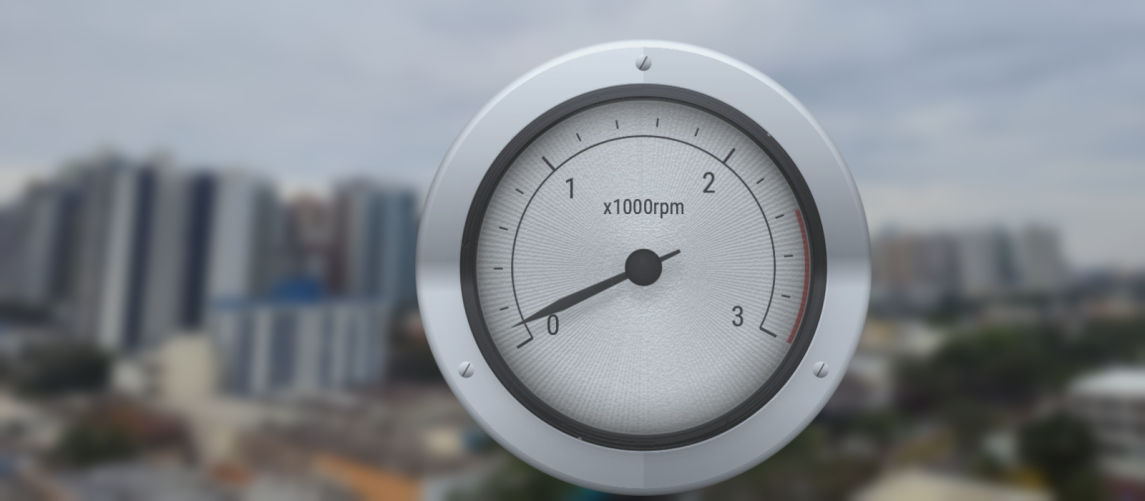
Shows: 100 rpm
